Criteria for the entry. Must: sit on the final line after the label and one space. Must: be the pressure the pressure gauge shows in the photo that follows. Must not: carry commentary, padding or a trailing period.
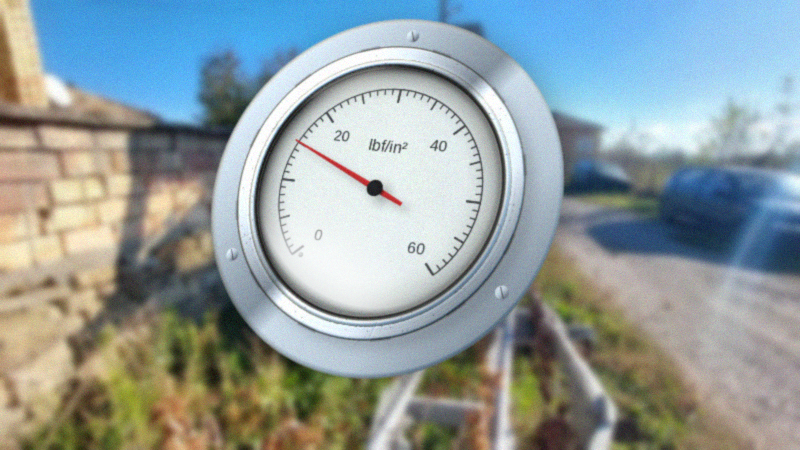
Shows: 15 psi
